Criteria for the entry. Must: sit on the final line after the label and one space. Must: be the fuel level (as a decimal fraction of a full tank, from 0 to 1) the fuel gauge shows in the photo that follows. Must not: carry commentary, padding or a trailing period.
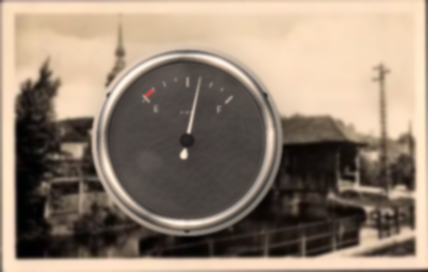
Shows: 0.625
